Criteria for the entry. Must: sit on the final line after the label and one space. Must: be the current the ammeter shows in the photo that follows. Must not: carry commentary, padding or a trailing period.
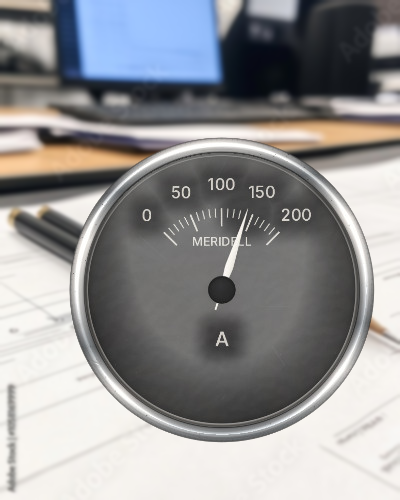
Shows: 140 A
